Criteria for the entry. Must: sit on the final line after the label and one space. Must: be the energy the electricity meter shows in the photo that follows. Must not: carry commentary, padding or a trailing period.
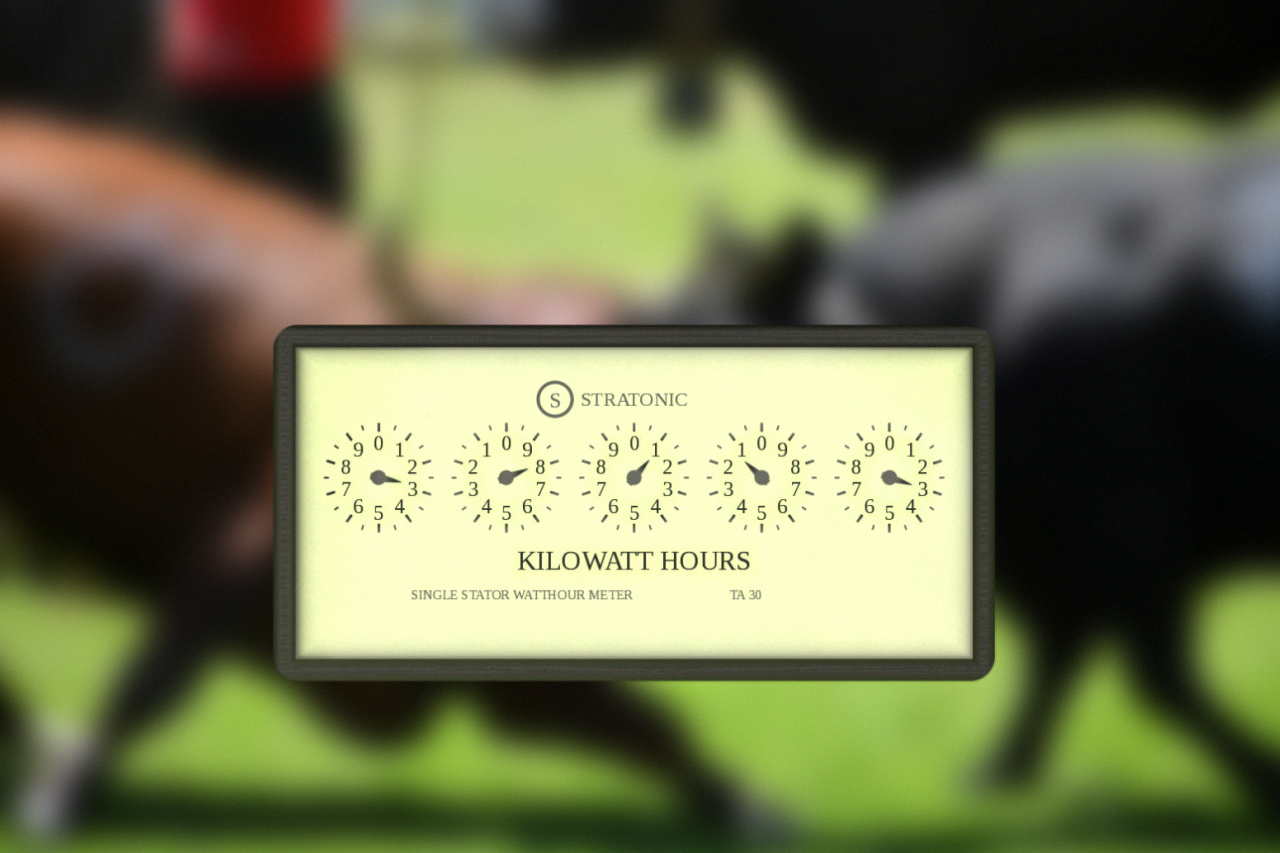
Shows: 28113 kWh
